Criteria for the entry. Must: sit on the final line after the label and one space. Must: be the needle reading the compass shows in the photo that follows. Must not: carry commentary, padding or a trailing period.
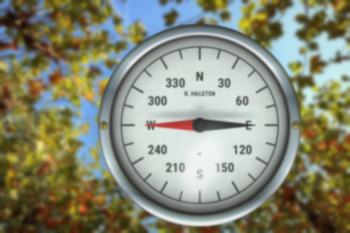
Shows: 270 °
